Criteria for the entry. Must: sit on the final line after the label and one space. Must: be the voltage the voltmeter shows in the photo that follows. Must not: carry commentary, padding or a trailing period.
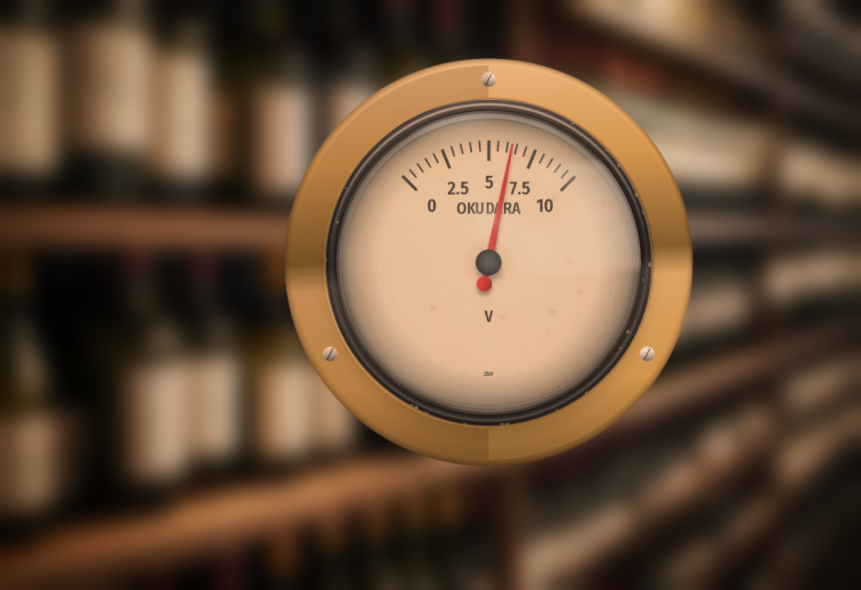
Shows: 6.25 V
